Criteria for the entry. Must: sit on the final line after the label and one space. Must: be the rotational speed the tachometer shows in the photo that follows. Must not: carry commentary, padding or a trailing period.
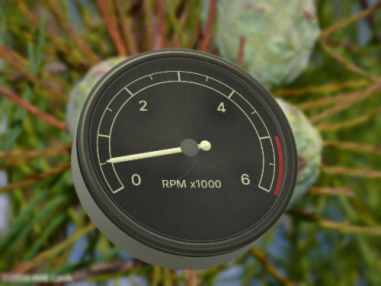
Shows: 500 rpm
